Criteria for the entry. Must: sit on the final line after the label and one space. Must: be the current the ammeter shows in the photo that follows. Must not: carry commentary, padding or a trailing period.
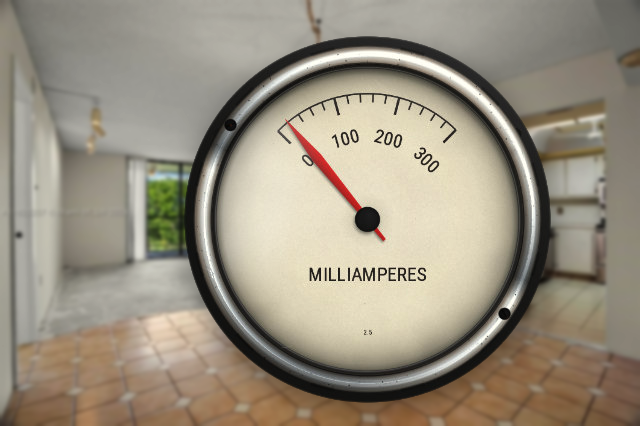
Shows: 20 mA
